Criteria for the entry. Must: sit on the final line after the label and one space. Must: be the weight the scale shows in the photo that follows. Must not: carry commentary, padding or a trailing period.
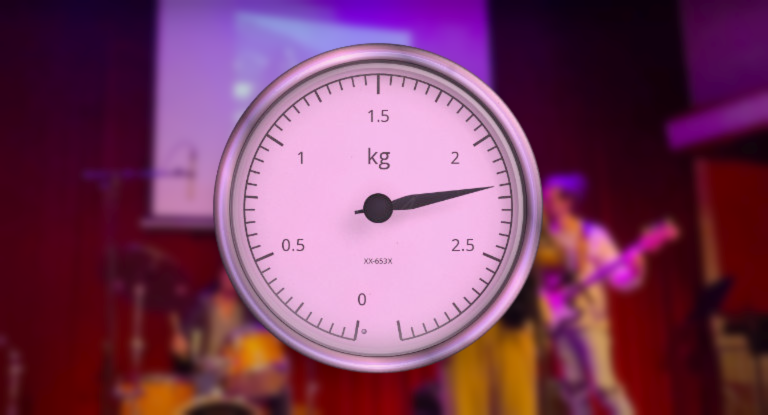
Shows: 2.2 kg
